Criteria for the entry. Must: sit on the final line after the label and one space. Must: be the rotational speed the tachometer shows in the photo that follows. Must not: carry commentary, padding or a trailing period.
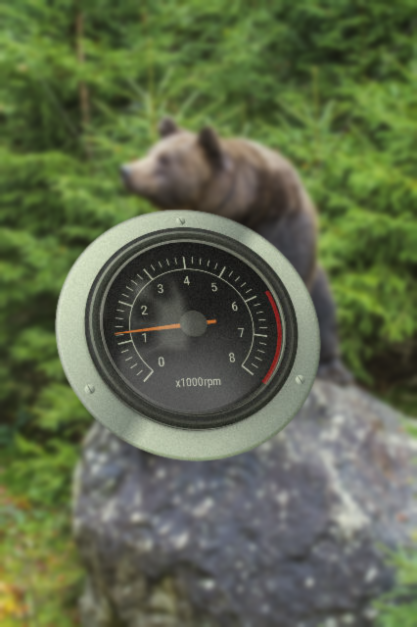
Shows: 1200 rpm
